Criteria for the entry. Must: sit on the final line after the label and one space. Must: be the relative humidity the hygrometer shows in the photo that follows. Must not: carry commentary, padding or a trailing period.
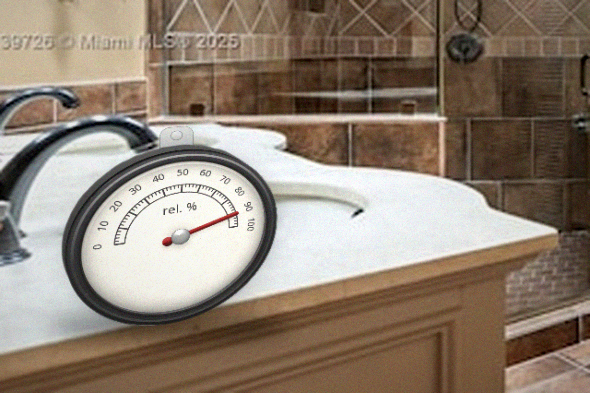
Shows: 90 %
